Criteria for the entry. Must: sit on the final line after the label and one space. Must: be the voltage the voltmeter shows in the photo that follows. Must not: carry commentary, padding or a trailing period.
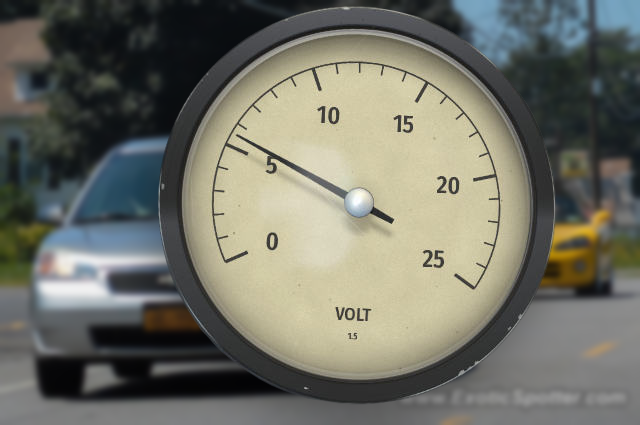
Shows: 5.5 V
